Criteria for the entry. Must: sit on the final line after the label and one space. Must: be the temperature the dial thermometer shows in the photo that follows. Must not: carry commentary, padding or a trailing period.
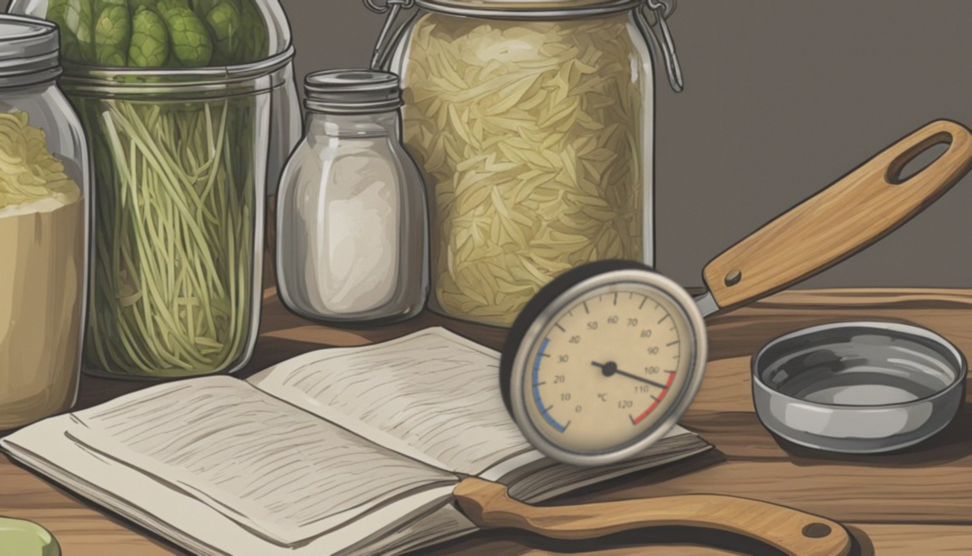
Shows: 105 °C
